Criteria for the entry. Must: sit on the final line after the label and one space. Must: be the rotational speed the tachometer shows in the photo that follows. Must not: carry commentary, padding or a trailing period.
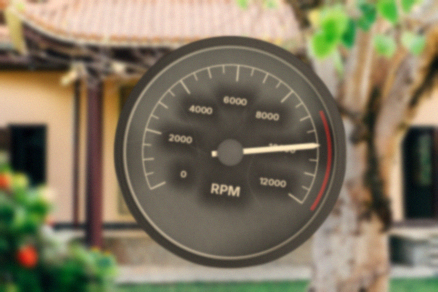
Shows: 10000 rpm
